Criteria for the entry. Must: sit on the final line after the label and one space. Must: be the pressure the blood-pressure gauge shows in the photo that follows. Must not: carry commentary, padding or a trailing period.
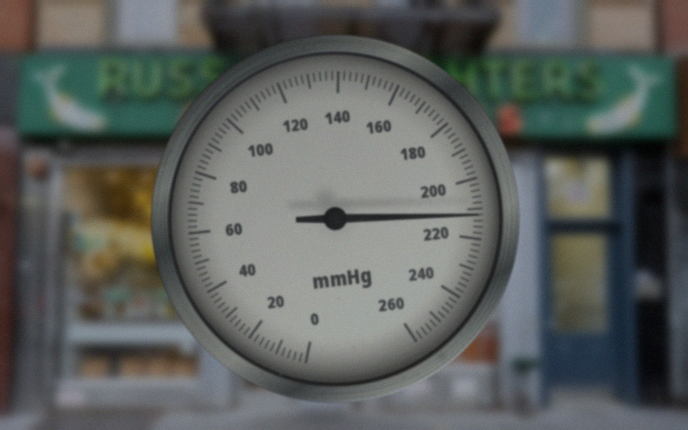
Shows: 212 mmHg
